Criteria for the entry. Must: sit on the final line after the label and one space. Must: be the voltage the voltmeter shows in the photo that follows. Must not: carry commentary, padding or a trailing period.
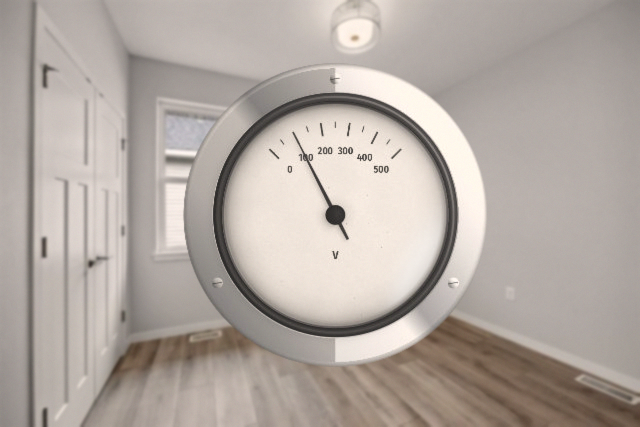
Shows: 100 V
